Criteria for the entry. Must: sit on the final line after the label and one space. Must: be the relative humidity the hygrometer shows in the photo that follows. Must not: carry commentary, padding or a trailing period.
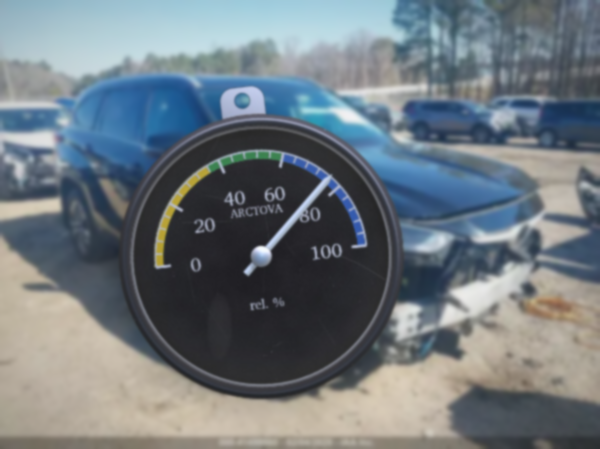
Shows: 76 %
